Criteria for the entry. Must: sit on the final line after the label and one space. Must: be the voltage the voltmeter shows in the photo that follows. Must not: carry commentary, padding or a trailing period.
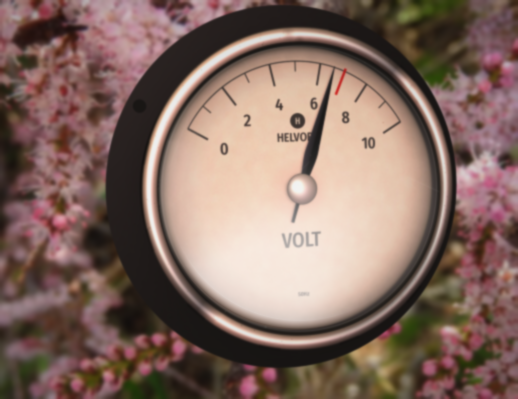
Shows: 6.5 V
